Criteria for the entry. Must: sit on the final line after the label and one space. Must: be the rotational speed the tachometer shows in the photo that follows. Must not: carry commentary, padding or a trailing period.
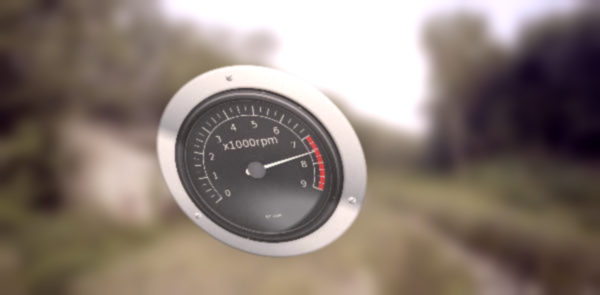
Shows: 7500 rpm
